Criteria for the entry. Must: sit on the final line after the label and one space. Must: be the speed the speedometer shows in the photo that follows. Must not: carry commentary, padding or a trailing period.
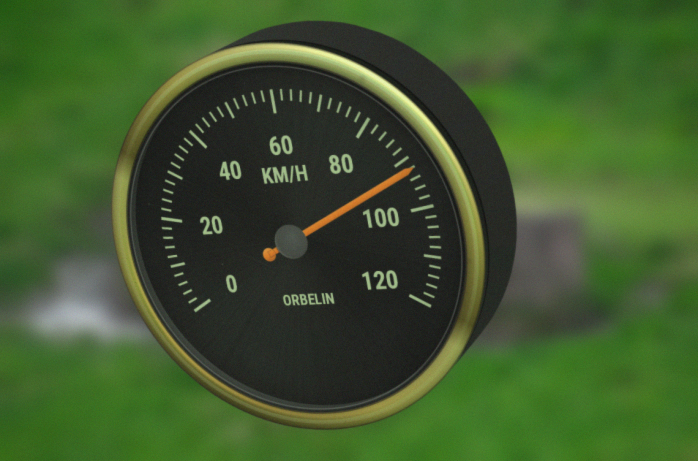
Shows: 92 km/h
